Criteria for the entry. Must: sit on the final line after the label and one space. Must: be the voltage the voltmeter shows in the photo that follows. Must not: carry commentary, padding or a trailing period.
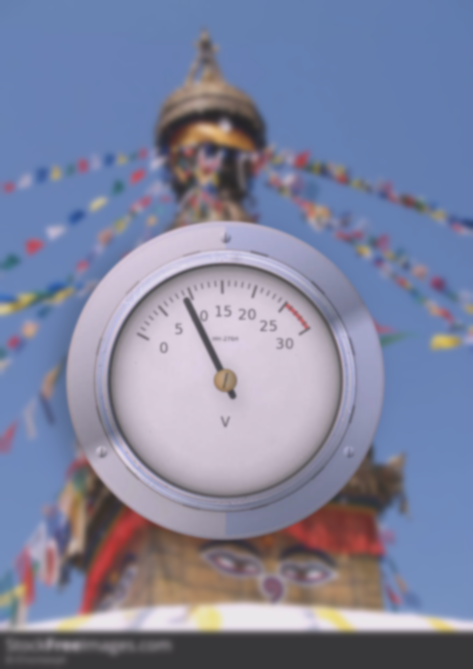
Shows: 9 V
